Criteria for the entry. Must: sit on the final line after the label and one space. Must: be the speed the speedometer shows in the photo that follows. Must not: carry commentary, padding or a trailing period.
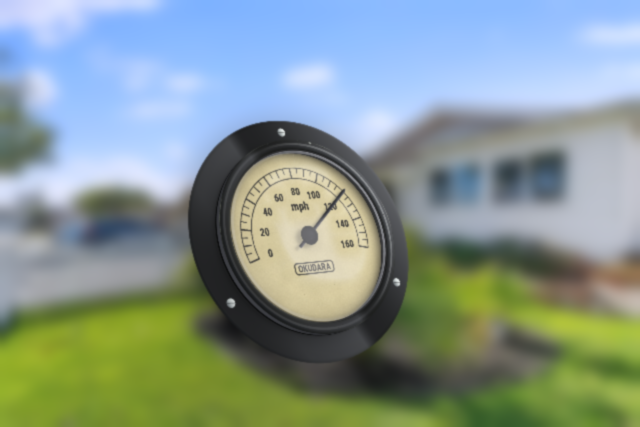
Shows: 120 mph
